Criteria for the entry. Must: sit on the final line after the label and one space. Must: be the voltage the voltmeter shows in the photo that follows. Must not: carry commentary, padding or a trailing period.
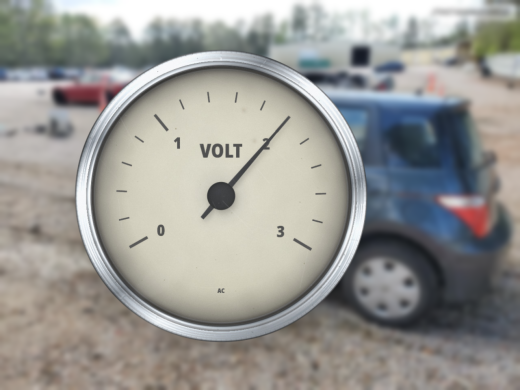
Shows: 2 V
